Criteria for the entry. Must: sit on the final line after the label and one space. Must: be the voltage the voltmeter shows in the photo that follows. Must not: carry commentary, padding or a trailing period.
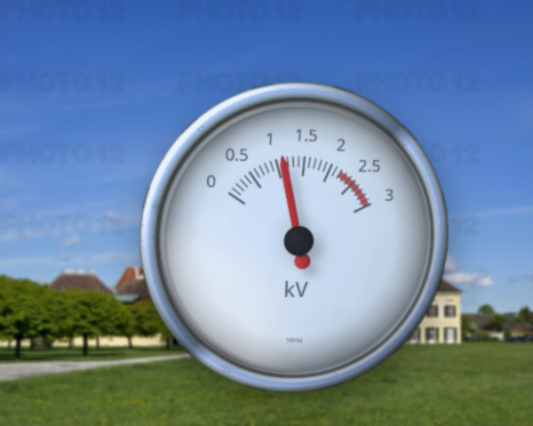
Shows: 1.1 kV
